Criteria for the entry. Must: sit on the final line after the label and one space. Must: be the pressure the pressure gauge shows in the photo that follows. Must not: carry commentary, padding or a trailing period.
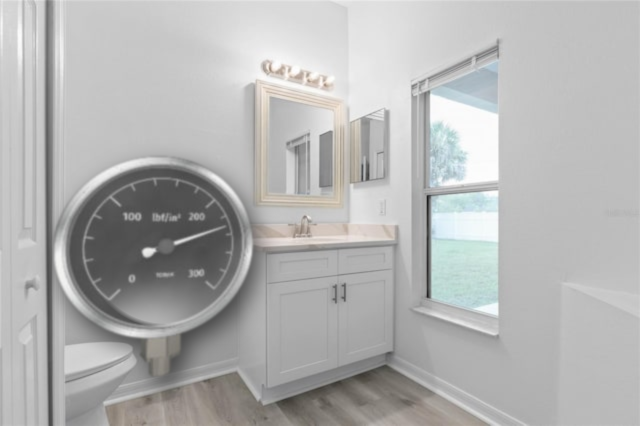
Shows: 230 psi
